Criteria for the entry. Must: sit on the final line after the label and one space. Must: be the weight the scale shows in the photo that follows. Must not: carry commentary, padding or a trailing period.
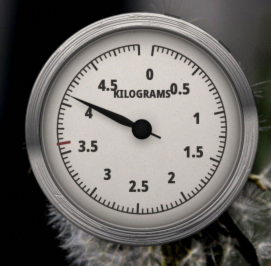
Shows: 4.1 kg
